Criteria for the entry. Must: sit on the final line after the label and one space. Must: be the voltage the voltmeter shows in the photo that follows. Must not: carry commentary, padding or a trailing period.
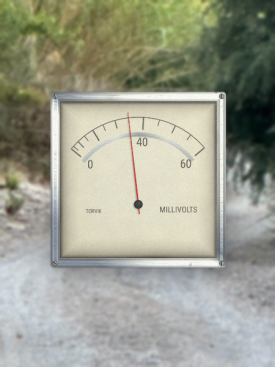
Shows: 35 mV
